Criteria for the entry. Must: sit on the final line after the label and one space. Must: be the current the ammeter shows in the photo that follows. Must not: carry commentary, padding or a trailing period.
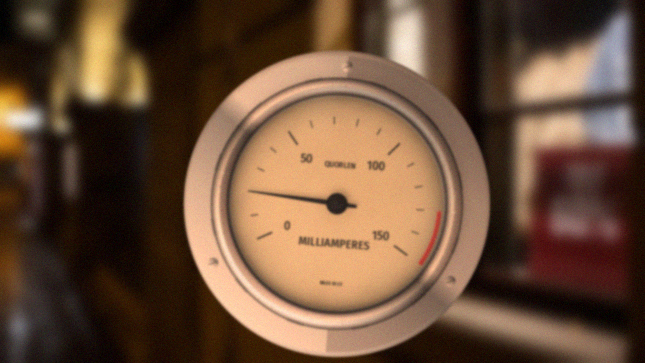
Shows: 20 mA
